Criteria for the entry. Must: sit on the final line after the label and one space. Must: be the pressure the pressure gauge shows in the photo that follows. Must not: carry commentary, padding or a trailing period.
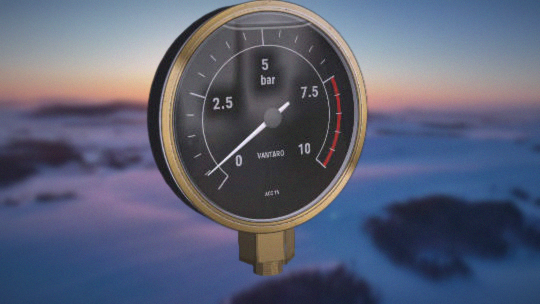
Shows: 0.5 bar
